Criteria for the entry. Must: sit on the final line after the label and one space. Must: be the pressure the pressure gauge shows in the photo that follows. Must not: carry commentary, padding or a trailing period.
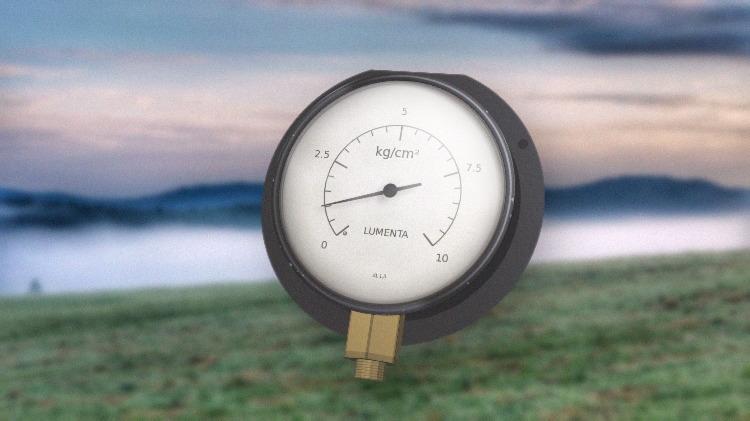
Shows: 1 kg/cm²
